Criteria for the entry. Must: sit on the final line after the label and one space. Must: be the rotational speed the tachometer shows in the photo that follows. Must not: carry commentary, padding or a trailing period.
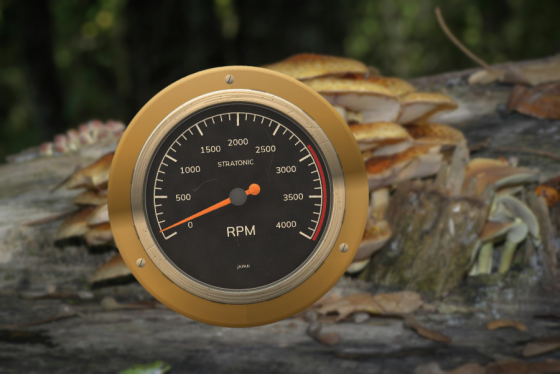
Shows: 100 rpm
